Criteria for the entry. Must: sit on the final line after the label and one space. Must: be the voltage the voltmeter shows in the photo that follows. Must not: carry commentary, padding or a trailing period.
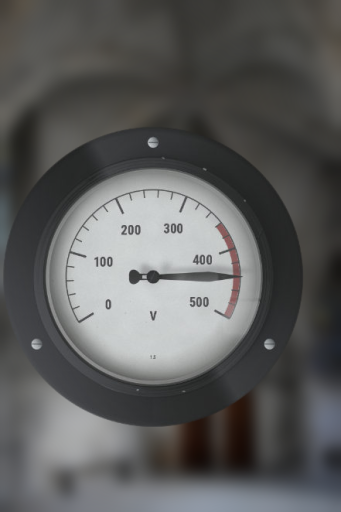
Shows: 440 V
